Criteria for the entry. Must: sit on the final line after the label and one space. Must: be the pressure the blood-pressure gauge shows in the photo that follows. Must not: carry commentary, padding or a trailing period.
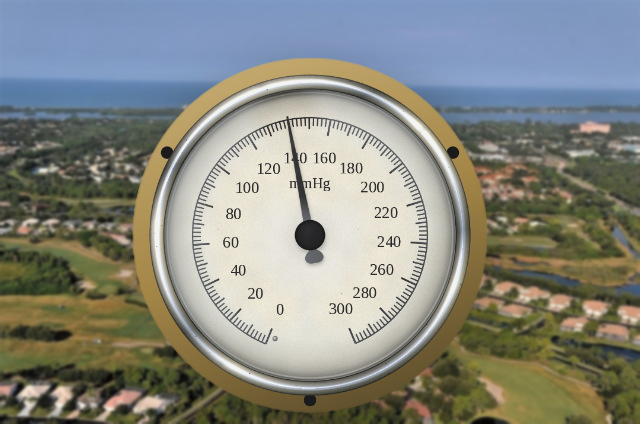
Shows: 140 mmHg
